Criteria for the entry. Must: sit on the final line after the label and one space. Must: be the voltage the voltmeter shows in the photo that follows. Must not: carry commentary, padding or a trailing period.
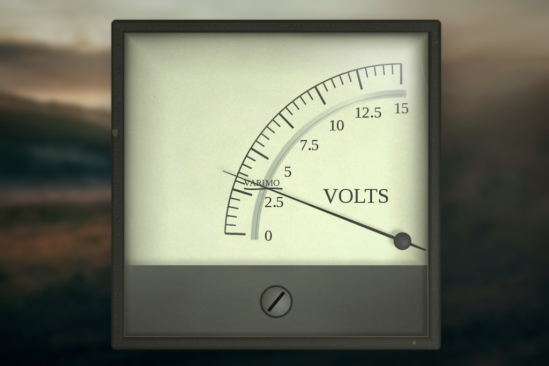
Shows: 3.25 V
